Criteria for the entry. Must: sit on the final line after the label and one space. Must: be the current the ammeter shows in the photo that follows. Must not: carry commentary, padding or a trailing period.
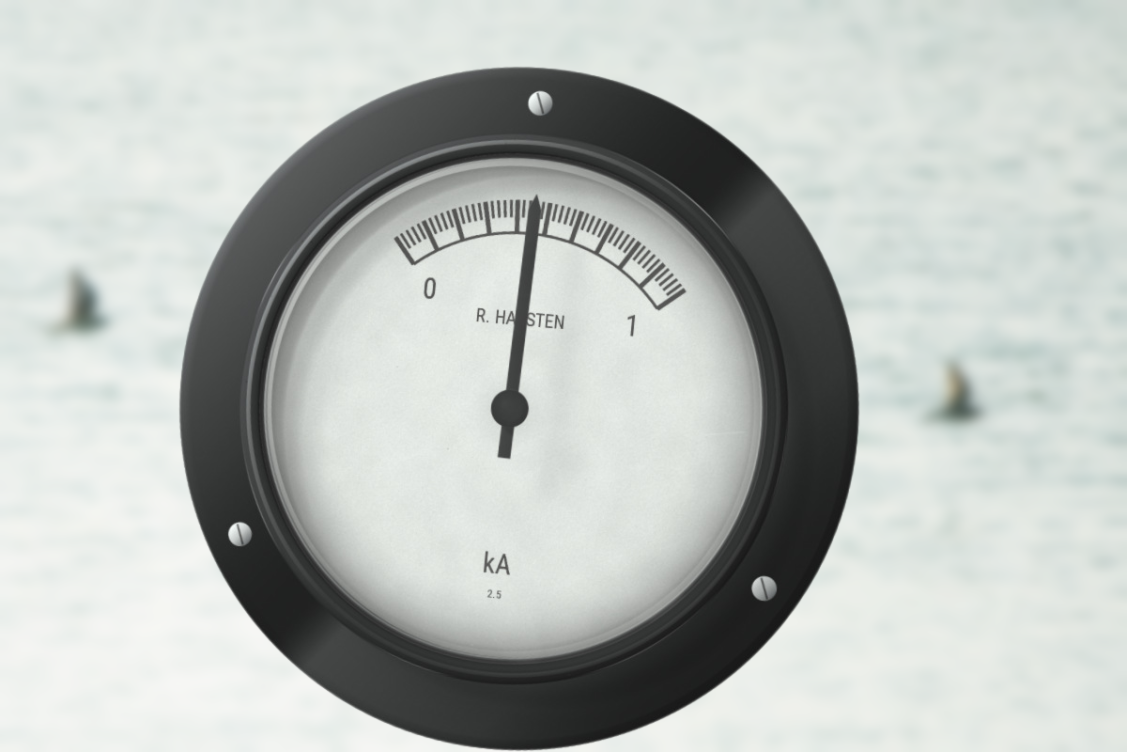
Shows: 0.46 kA
